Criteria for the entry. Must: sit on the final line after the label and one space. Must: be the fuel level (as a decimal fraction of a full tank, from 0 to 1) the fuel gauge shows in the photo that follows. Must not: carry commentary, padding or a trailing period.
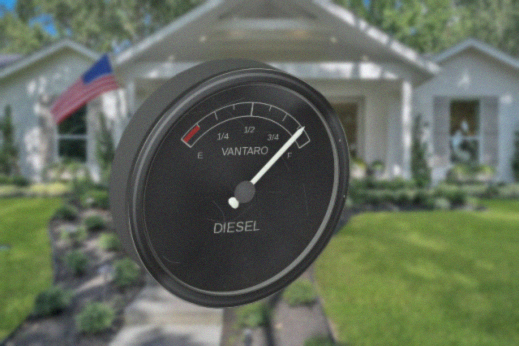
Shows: 0.875
